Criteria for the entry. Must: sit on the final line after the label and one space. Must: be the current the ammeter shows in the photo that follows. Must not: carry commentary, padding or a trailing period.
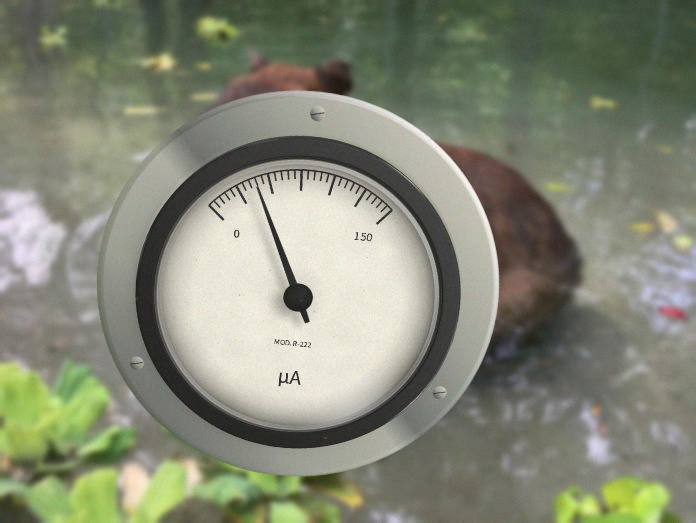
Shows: 40 µA
